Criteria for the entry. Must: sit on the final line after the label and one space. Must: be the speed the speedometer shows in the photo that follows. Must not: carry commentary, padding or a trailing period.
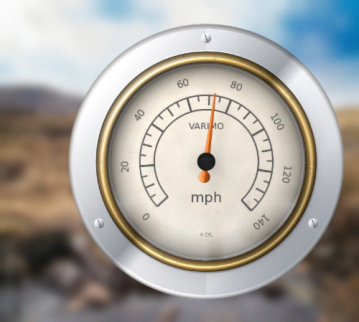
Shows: 72.5 mph
